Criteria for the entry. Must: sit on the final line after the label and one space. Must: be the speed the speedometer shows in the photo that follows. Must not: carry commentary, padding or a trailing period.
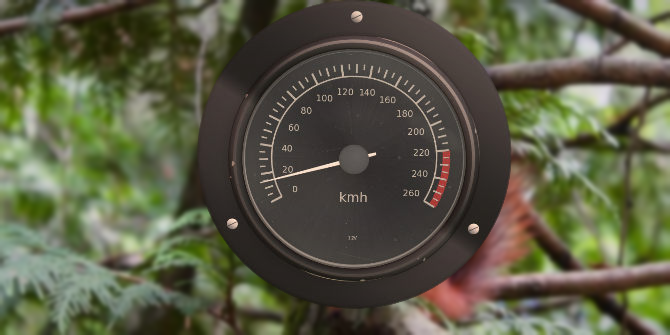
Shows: 15 km/h
